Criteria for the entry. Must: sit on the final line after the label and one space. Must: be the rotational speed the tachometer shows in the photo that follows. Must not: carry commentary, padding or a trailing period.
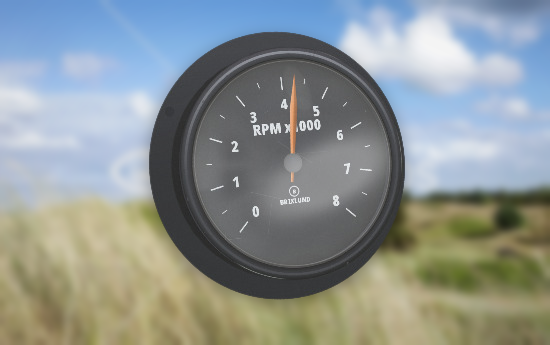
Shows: 4250 rpm
